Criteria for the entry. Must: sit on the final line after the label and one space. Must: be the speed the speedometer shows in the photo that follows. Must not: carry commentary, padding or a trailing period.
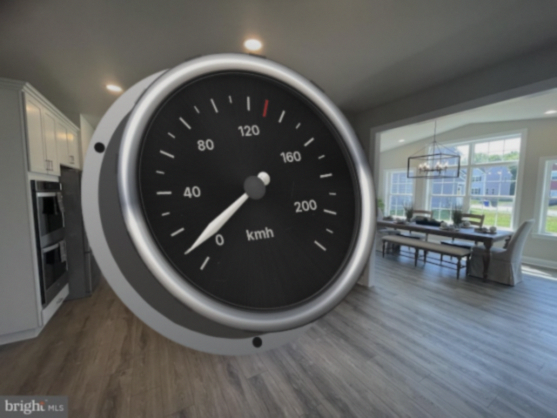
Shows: 10 km/h
